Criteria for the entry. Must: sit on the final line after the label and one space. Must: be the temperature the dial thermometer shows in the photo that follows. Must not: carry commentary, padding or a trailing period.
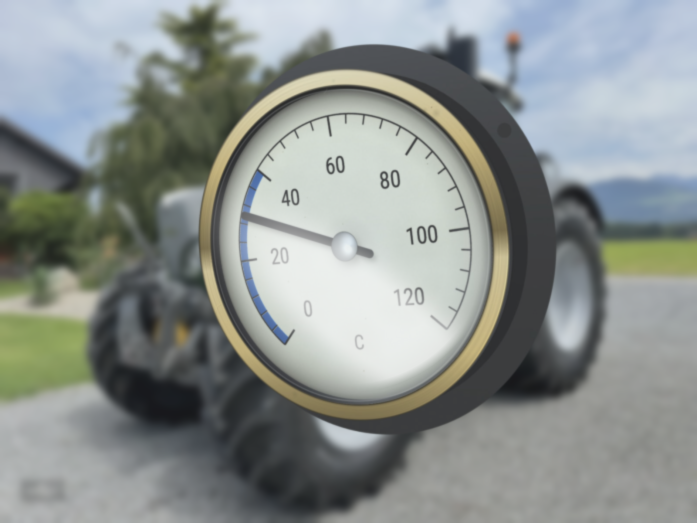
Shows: 30 °C
